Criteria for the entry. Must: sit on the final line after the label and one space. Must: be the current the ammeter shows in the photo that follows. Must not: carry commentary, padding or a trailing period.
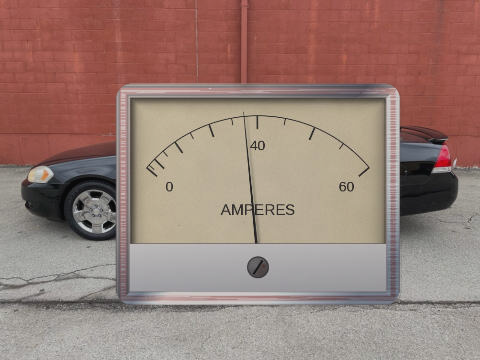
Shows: 37.5 A
